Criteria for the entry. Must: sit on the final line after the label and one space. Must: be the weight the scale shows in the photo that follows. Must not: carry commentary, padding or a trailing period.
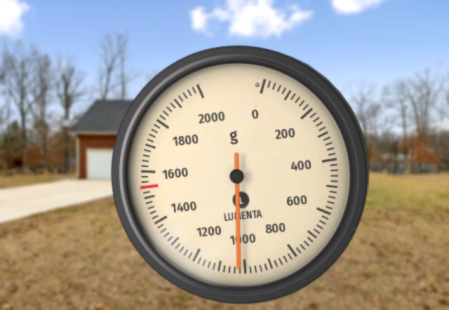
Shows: 1020 g
